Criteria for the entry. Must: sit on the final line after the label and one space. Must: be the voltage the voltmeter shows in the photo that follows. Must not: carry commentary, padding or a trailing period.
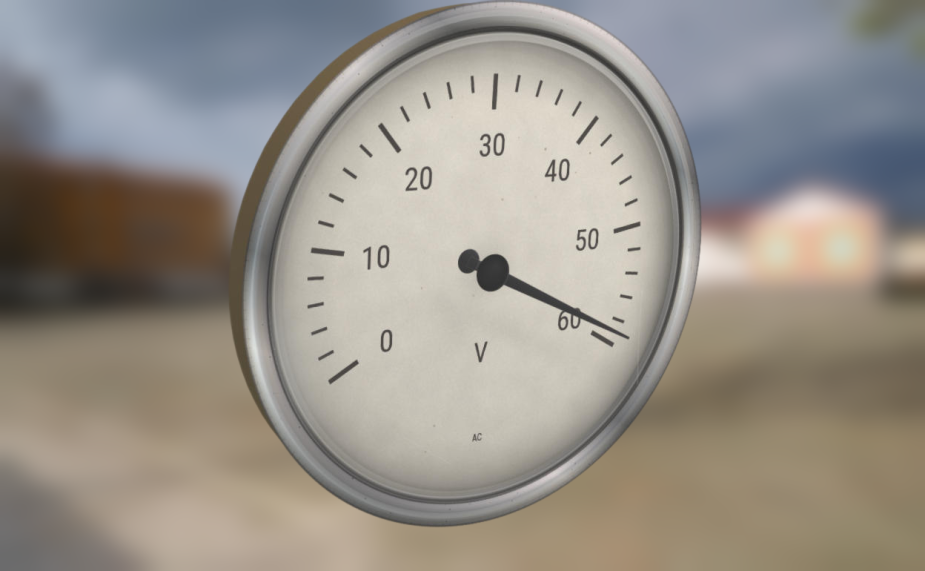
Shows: 59 V
